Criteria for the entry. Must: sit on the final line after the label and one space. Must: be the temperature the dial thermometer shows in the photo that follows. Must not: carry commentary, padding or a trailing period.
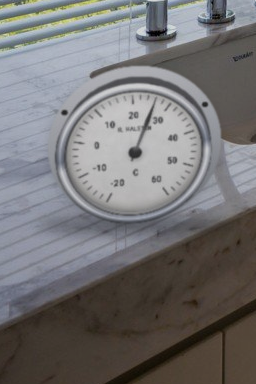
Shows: 26 °C
